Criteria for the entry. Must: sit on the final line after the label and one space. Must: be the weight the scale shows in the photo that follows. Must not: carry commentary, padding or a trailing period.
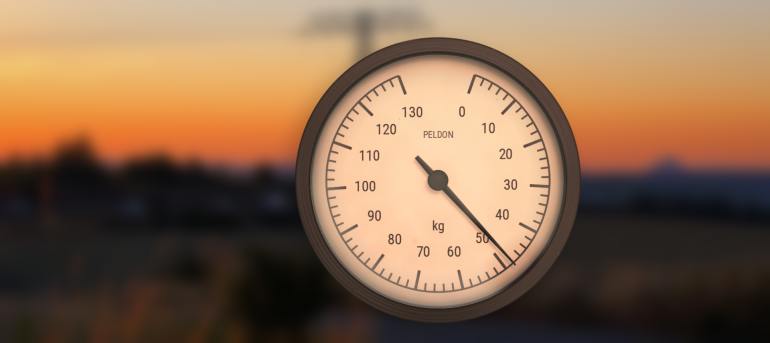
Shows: 48 kg
